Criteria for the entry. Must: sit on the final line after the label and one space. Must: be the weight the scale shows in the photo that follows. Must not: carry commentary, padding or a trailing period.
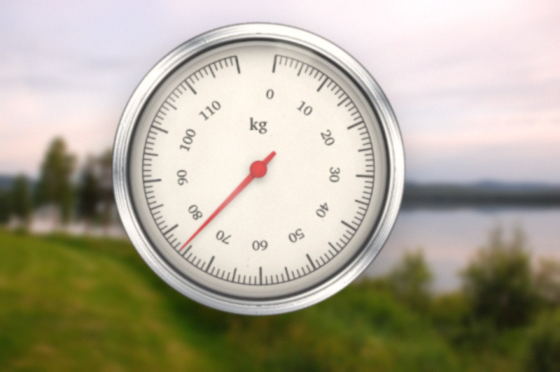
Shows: 76 kg
